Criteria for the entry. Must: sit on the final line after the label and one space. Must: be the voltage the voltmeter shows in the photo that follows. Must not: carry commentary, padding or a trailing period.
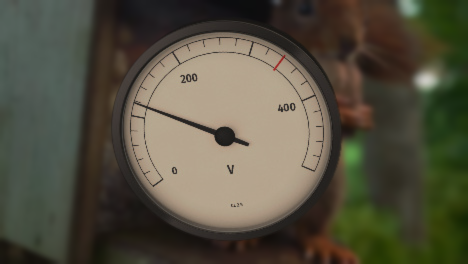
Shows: 120 V
